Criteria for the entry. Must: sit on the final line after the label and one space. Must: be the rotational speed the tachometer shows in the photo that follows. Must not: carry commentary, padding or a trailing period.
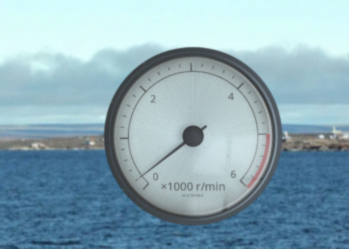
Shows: 200 rpm
